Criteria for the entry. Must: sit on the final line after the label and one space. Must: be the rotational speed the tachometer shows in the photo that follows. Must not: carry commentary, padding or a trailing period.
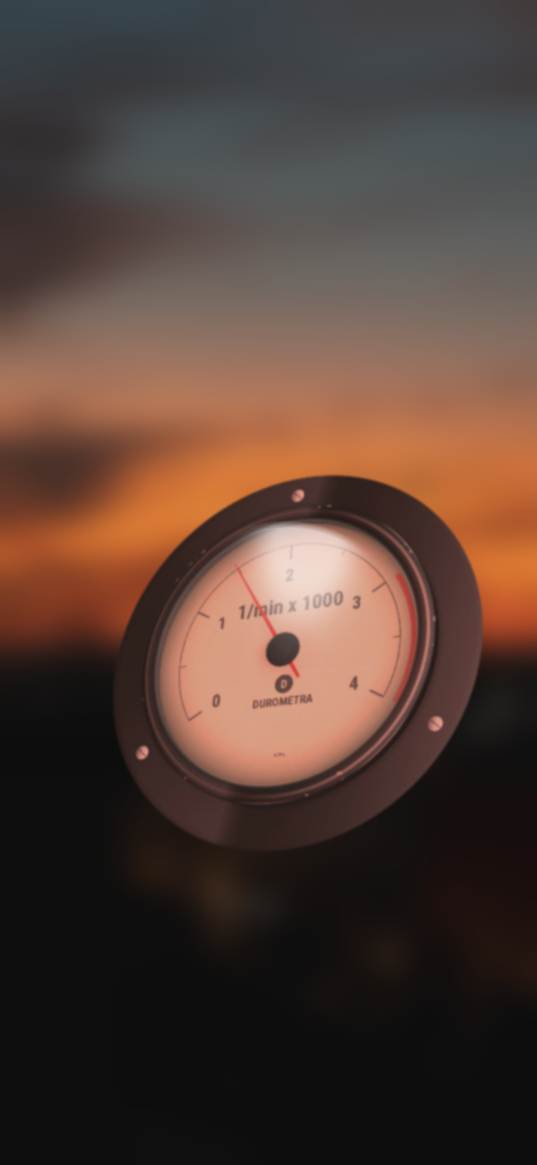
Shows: 1500 rpm
